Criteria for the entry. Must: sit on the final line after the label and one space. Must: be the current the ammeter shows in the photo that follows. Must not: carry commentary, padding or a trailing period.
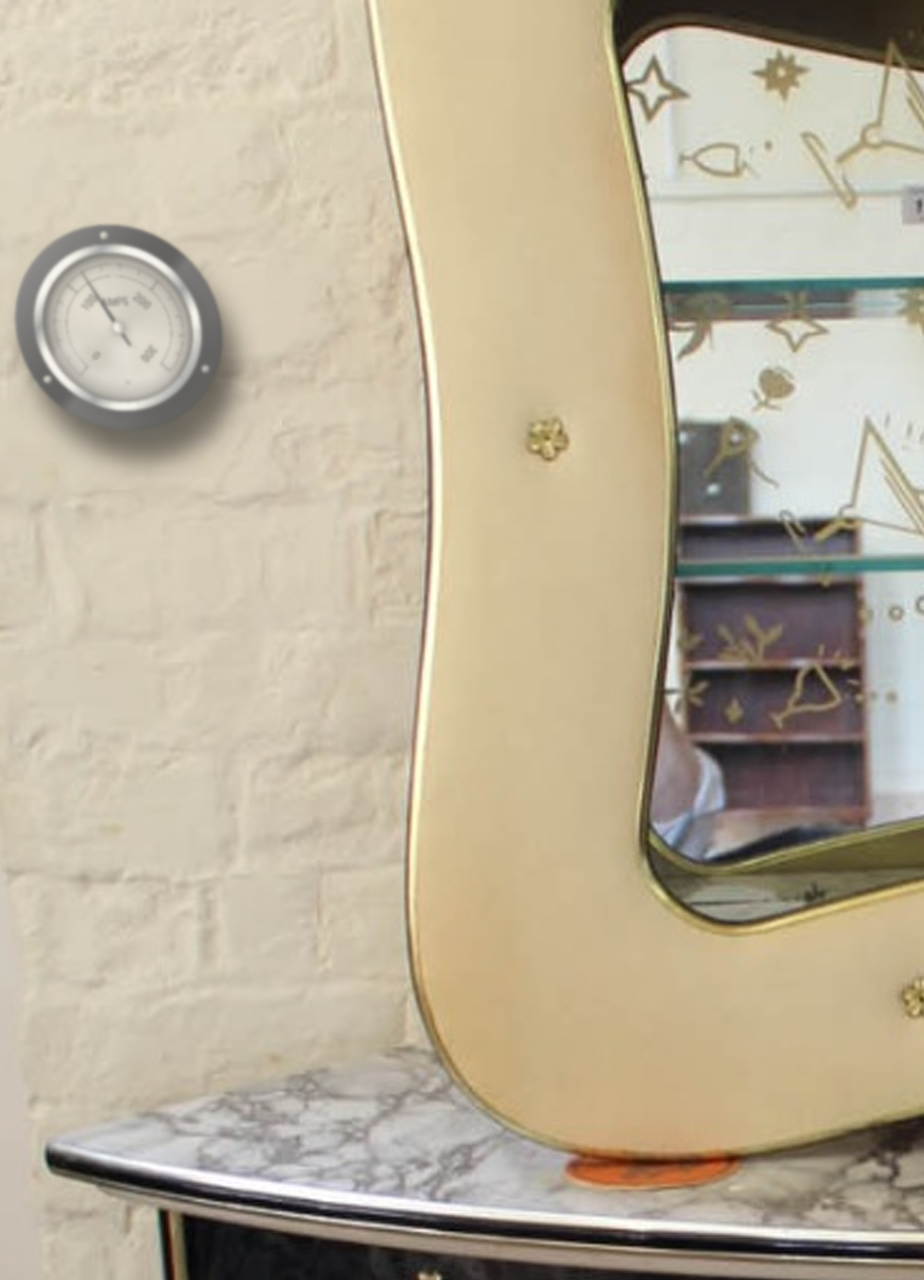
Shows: 120 A
